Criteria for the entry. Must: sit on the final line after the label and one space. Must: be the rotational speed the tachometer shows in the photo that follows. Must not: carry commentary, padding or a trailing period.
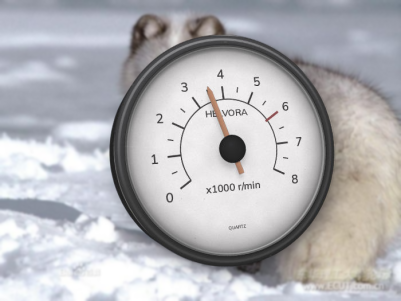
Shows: 3500 rpm
